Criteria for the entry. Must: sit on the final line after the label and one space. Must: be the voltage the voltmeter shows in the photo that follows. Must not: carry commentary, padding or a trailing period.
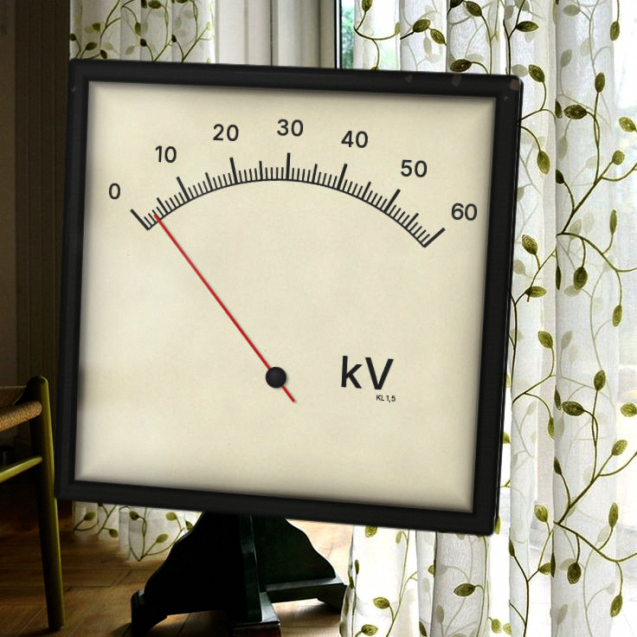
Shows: 3 kV
